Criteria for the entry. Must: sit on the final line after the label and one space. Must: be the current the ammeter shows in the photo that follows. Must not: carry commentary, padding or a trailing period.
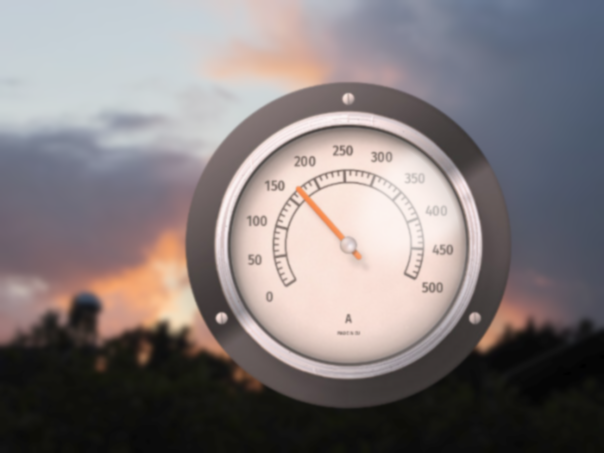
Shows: 170 A
